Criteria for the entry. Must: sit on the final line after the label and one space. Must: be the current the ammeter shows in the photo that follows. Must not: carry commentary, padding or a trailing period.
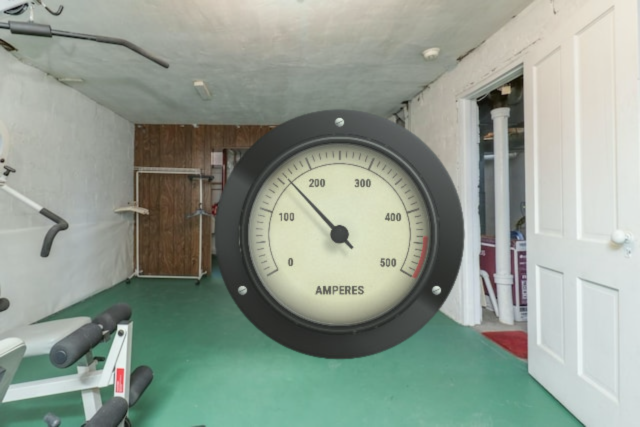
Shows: 160 A
